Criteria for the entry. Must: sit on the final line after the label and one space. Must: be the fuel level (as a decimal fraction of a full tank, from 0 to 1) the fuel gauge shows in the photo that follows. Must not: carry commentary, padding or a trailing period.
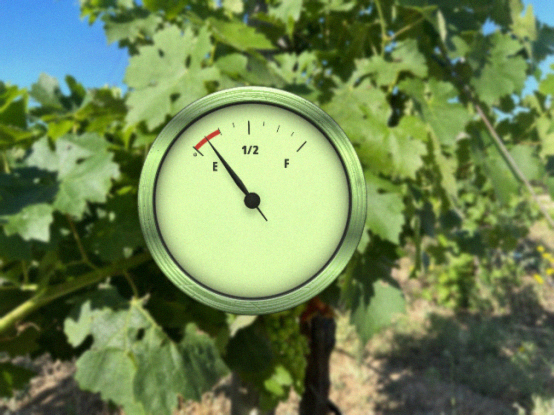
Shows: 0.125
